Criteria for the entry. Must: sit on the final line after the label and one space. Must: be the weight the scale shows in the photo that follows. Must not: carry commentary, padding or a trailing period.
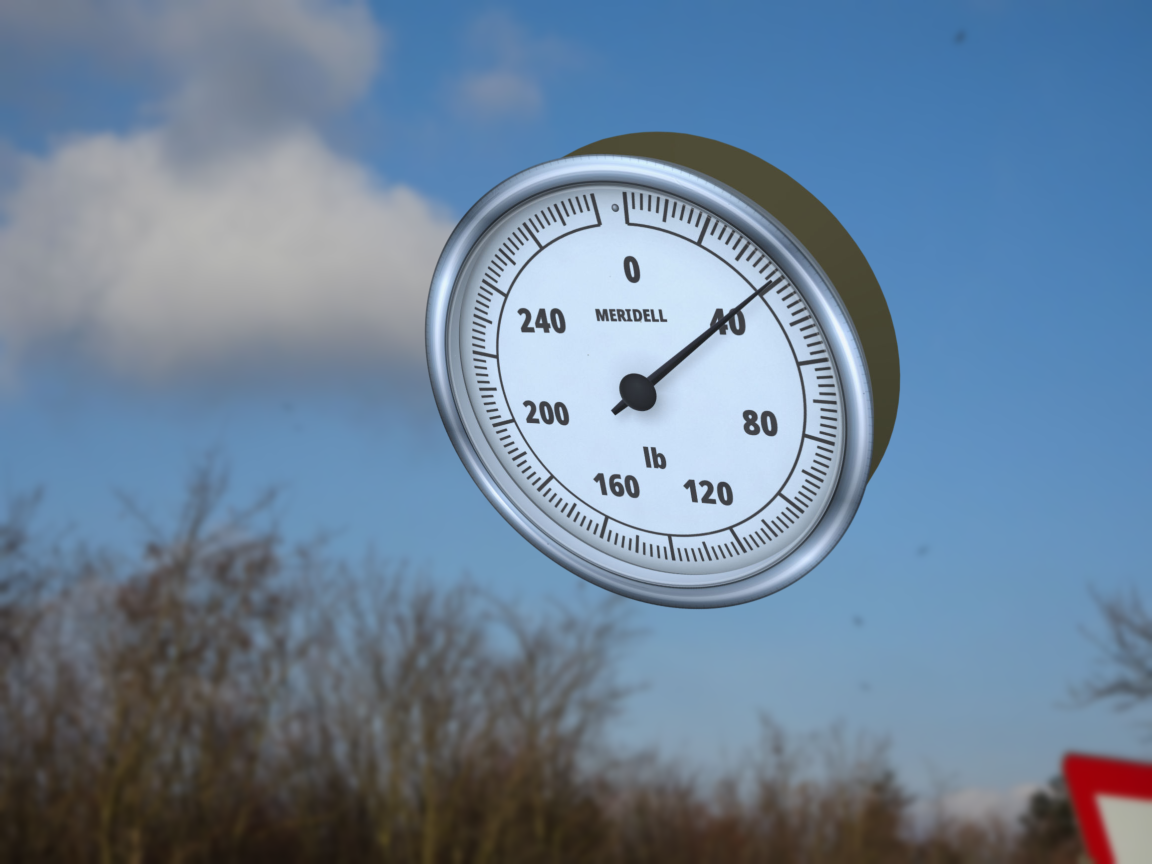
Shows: 39 lb
